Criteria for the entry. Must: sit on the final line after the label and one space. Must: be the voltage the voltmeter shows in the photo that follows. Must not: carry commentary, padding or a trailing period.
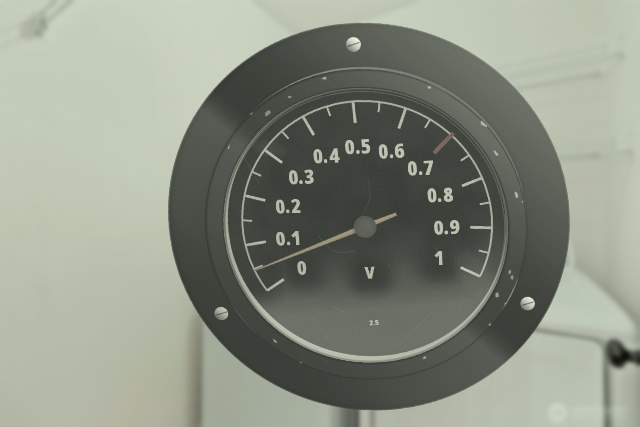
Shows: 0.05 V
